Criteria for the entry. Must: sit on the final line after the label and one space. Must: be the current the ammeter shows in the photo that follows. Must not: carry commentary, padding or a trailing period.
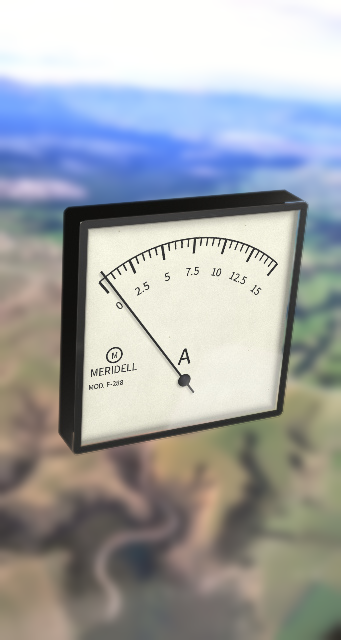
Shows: 0.5 A
